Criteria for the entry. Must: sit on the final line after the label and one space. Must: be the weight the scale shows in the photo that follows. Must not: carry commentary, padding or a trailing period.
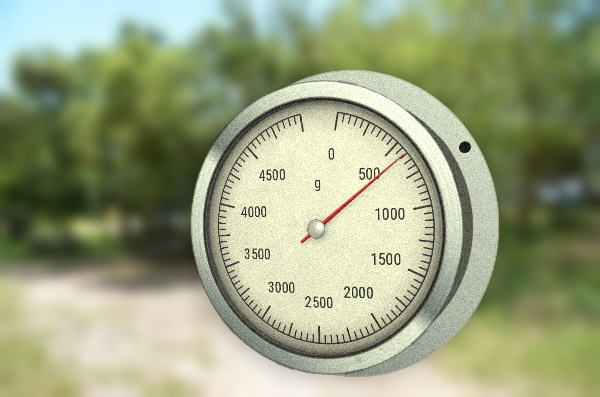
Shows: 600 g
